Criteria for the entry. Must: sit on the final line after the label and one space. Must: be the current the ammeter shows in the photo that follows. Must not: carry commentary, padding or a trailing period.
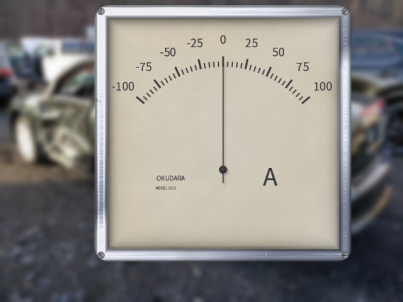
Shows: 0 A
